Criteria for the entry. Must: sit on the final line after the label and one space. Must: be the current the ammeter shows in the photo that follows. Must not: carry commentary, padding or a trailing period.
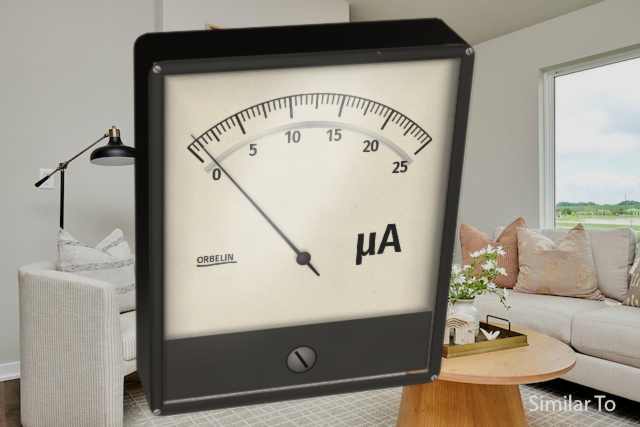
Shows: 1 µA
